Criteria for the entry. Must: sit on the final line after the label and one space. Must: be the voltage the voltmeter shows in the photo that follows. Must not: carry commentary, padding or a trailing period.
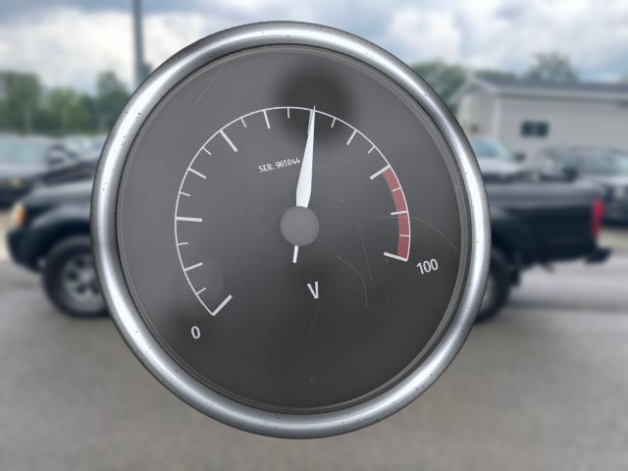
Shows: 60 V
